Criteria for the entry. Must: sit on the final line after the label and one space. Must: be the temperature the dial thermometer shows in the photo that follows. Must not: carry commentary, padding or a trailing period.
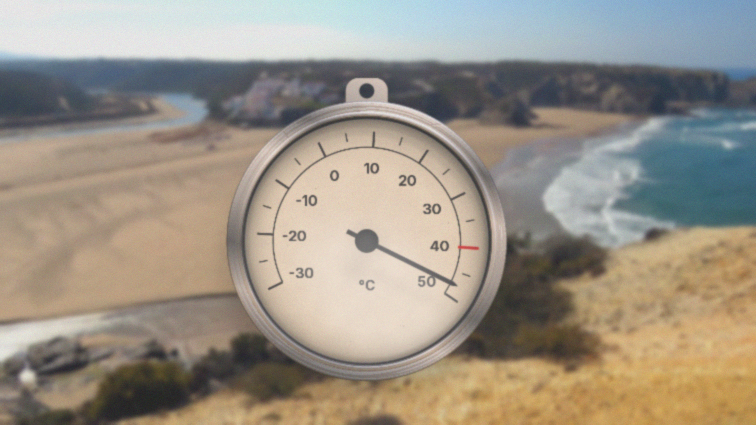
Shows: 47.5 °C
